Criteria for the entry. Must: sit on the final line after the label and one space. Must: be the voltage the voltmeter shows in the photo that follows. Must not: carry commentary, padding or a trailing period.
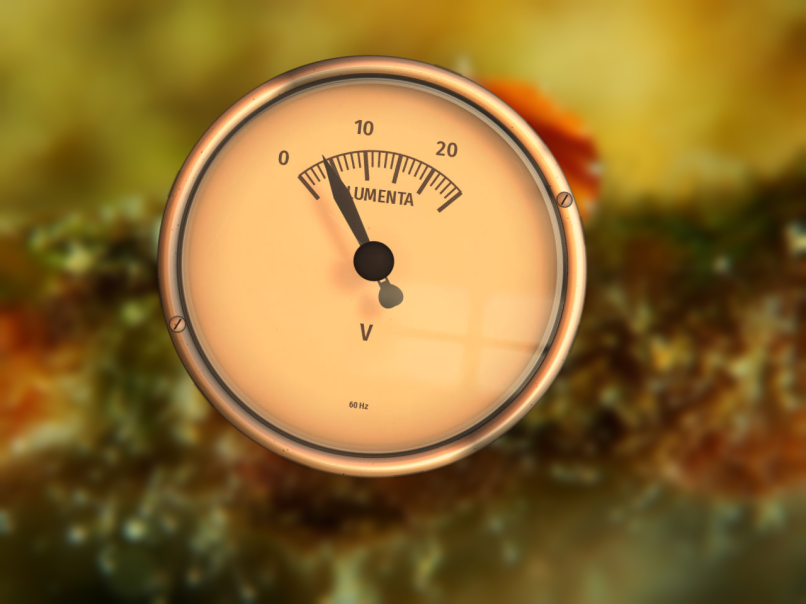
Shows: 4 V
